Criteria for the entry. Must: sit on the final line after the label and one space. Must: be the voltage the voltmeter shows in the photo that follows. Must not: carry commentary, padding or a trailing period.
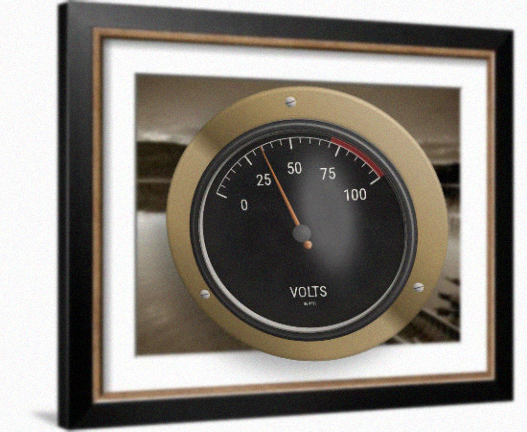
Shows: 35 V
